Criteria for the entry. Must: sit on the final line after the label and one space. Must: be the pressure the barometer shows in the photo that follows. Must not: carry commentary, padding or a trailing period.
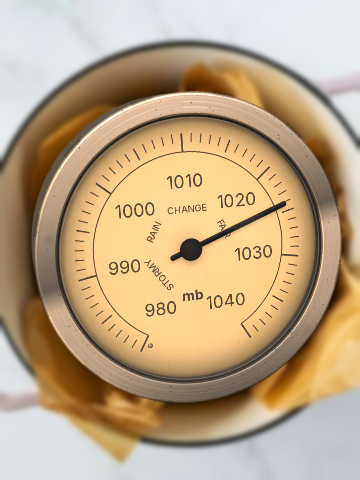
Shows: 1024 mbar
